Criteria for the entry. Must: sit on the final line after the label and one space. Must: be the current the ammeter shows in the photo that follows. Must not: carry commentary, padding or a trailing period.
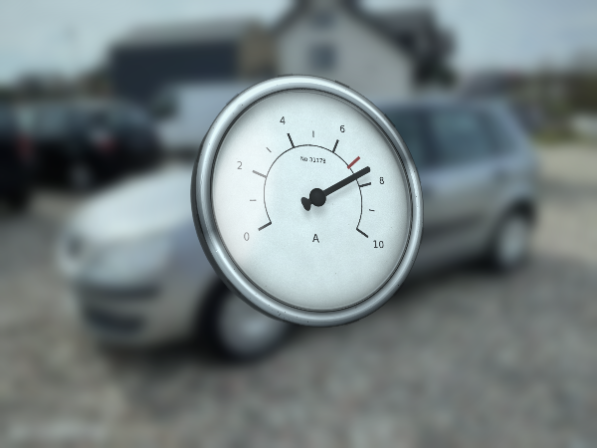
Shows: 7.5 A
